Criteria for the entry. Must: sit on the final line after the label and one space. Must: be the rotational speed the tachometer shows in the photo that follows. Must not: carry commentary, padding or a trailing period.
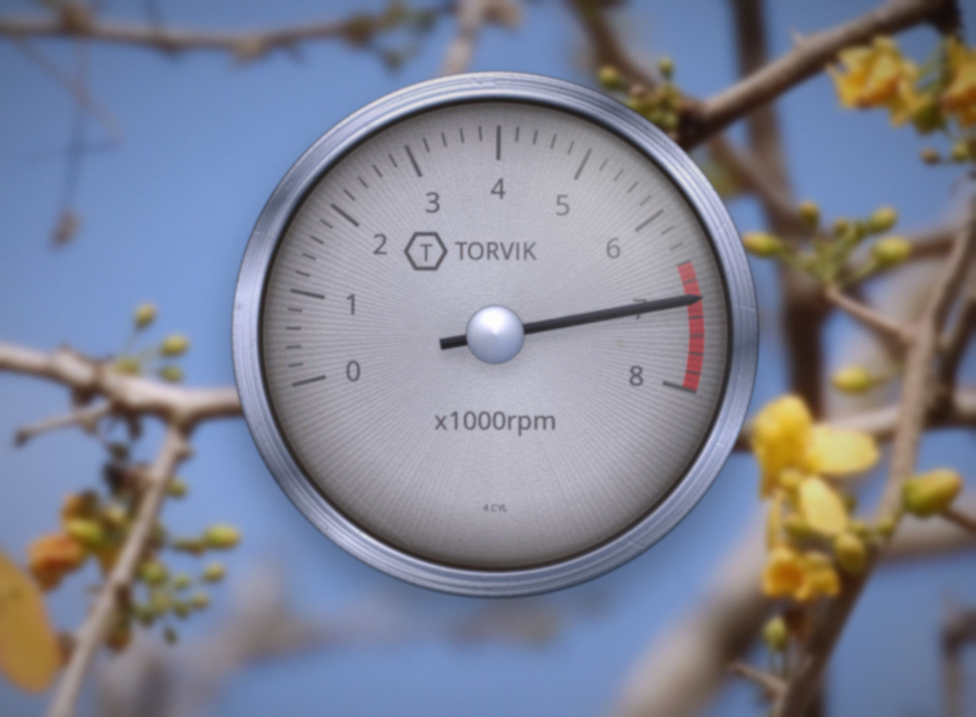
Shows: 7000 rpm
